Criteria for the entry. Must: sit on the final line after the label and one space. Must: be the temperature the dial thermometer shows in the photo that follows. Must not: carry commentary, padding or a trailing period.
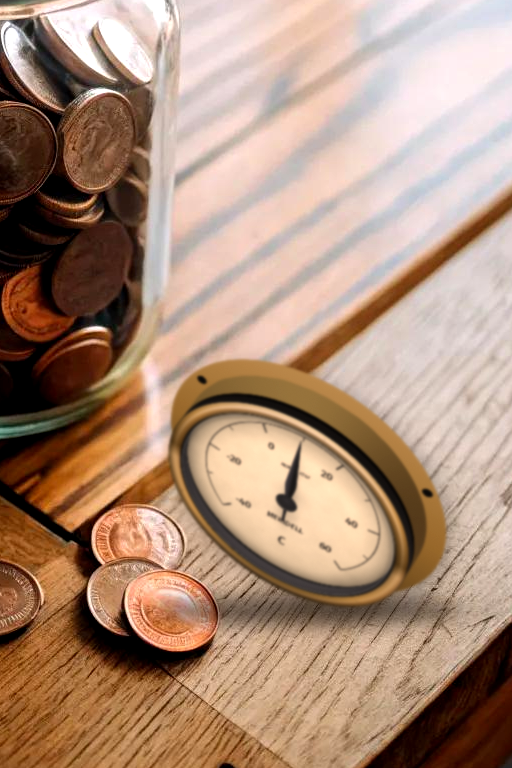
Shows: 10 °C
